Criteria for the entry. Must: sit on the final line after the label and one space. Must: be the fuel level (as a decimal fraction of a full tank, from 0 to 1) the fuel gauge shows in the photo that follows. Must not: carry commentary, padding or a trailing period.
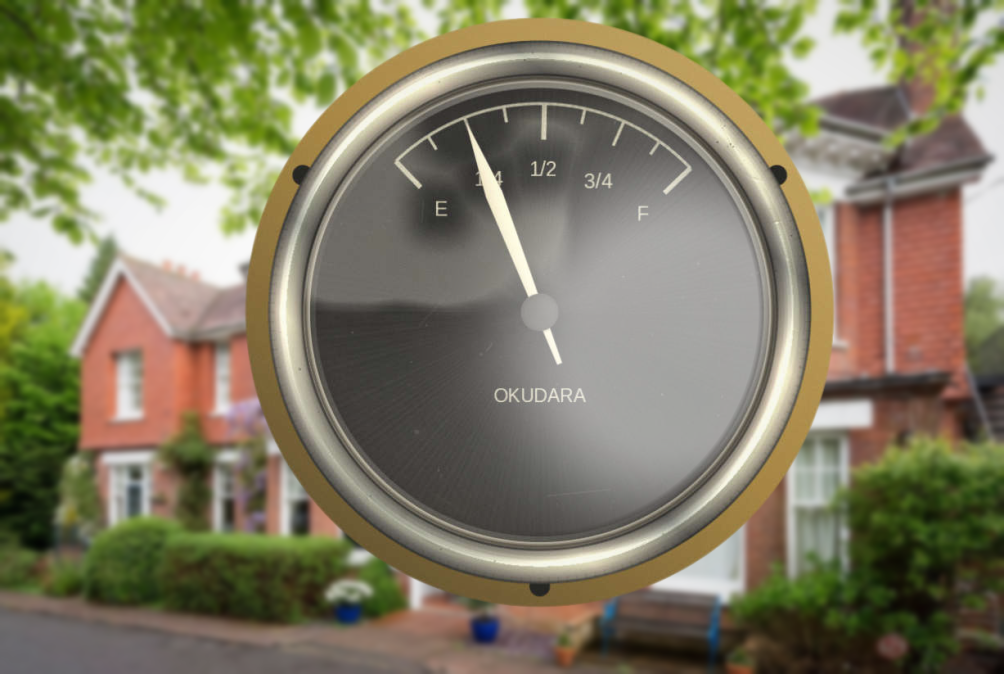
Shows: 0.25
